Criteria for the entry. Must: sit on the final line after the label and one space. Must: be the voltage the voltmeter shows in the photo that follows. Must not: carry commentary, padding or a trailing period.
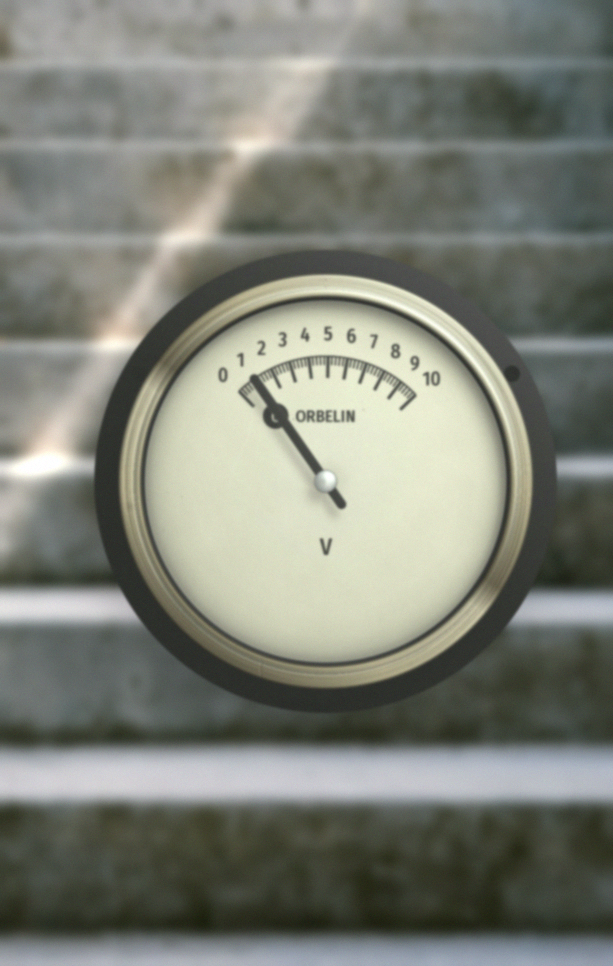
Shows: 1 V
